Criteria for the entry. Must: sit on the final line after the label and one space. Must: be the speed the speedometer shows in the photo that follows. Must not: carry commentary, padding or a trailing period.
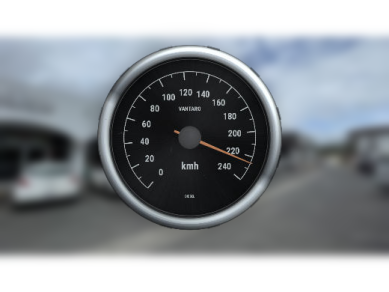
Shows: 225 km/h
